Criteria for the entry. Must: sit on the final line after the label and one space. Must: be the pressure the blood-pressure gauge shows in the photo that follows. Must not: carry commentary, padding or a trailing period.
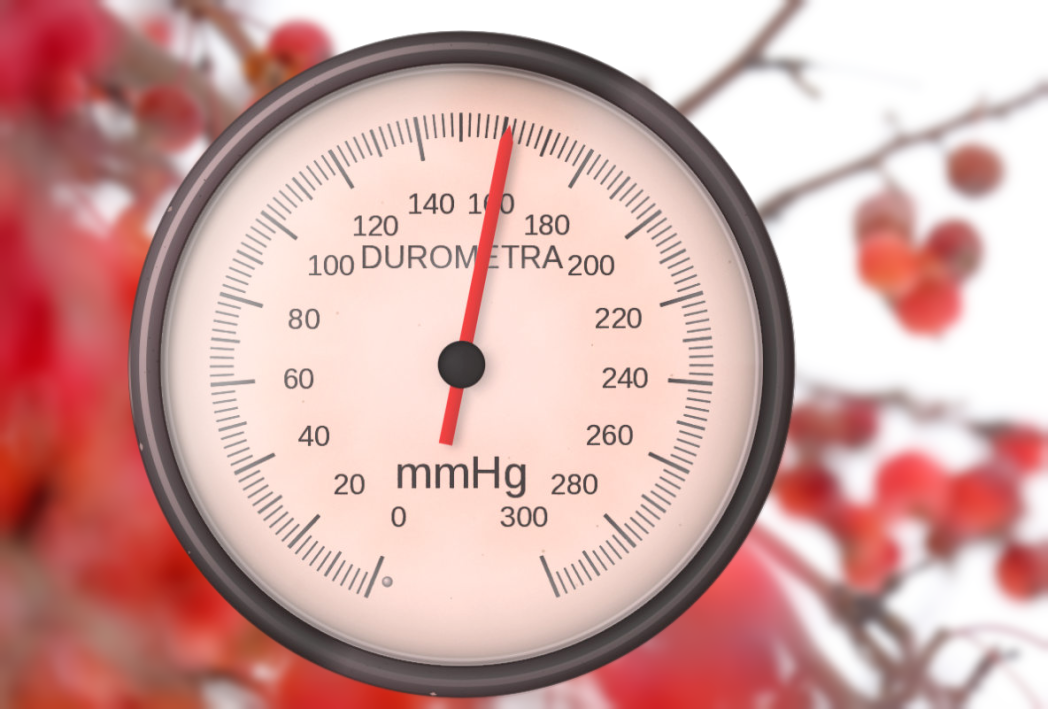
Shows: 161 mmHg
